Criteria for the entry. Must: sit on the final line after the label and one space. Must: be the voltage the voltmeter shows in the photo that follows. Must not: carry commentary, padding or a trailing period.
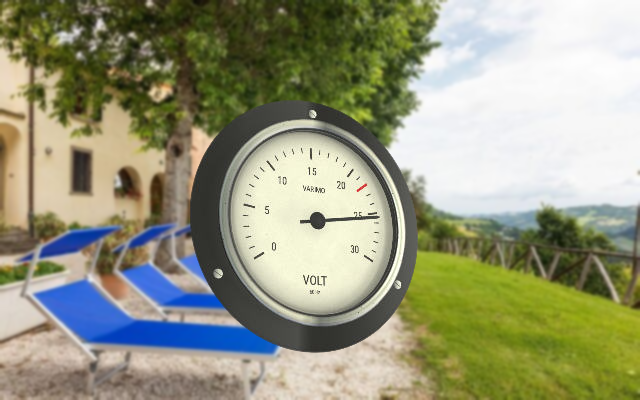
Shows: 25.5 V
